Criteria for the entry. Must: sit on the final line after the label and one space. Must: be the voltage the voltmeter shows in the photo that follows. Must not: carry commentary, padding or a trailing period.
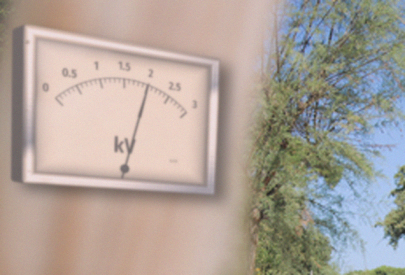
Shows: 2 kV
